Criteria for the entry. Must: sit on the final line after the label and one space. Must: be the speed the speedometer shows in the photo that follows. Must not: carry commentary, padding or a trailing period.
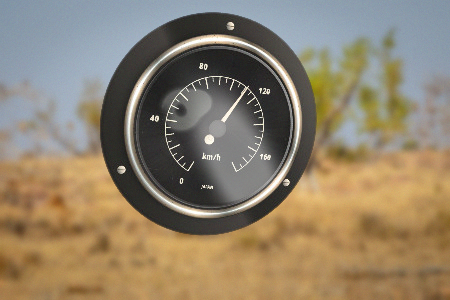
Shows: 110 km/h
